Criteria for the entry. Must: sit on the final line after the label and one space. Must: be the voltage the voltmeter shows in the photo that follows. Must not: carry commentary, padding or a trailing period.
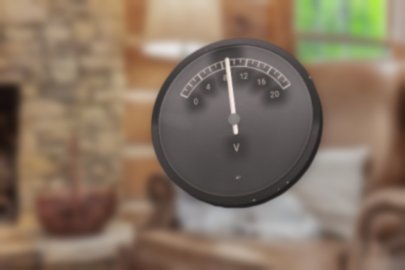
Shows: 9 V
